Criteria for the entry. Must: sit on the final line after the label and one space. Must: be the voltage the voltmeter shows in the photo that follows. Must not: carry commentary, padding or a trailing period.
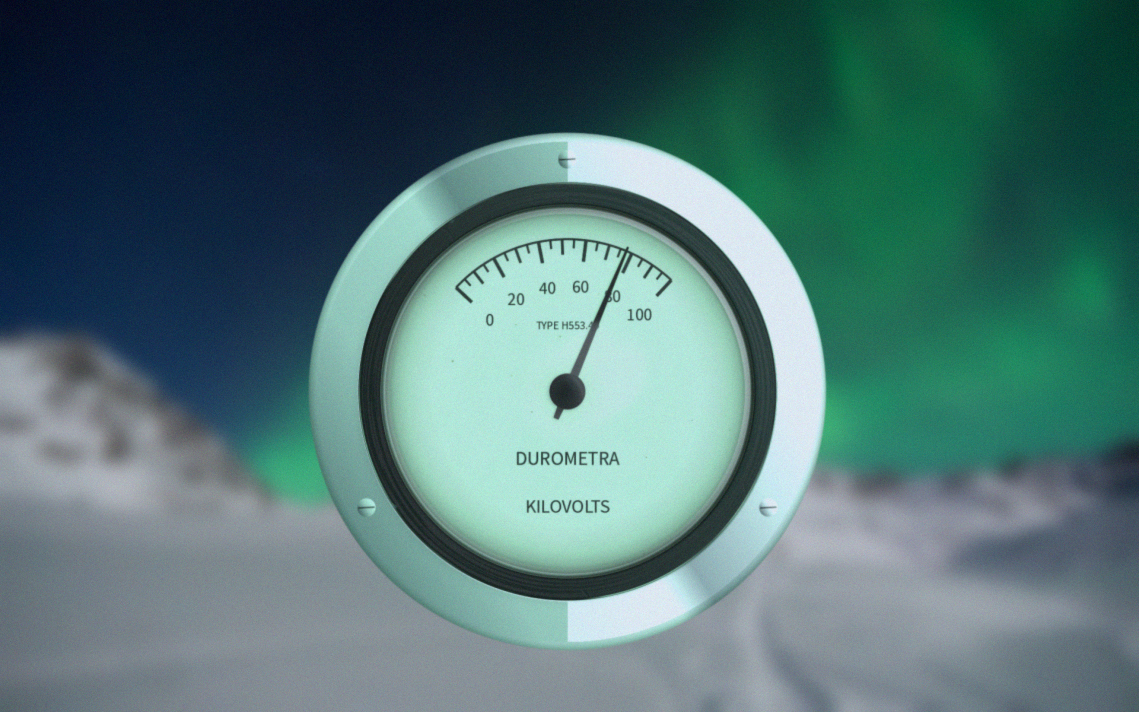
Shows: 77.5 kV
